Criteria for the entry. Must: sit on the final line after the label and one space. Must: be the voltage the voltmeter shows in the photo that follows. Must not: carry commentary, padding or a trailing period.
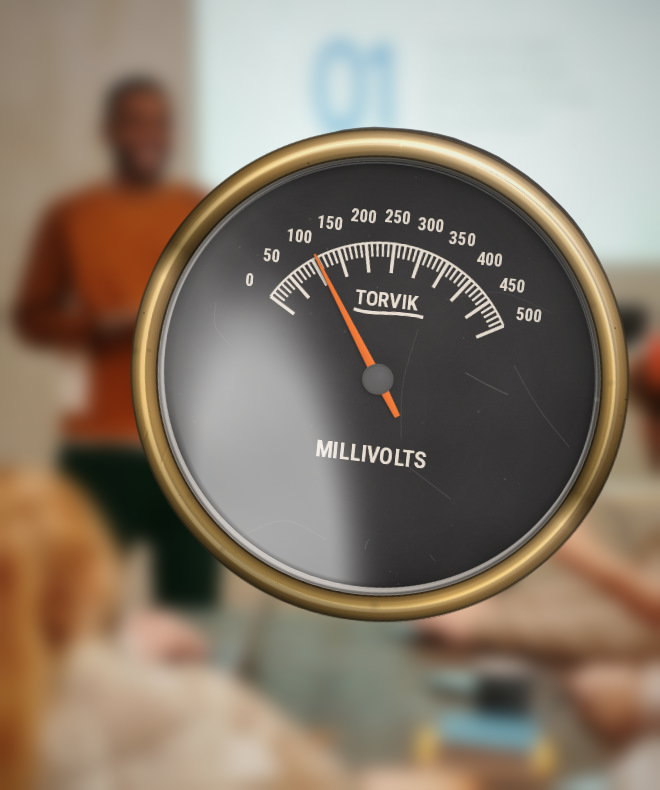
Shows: 110 mV
